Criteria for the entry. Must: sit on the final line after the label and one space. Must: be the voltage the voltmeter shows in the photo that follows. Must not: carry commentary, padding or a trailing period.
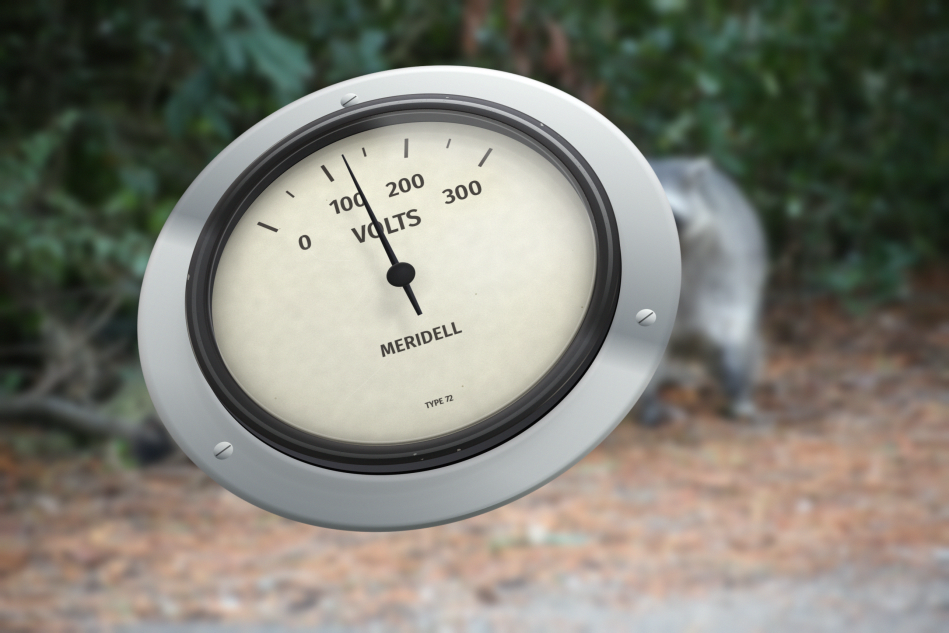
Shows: 125 V
